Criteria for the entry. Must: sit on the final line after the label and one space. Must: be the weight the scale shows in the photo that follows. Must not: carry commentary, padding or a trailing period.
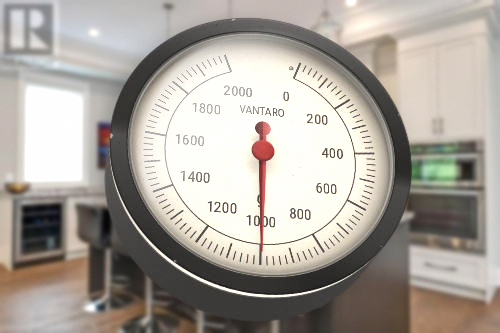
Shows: 1000 g
